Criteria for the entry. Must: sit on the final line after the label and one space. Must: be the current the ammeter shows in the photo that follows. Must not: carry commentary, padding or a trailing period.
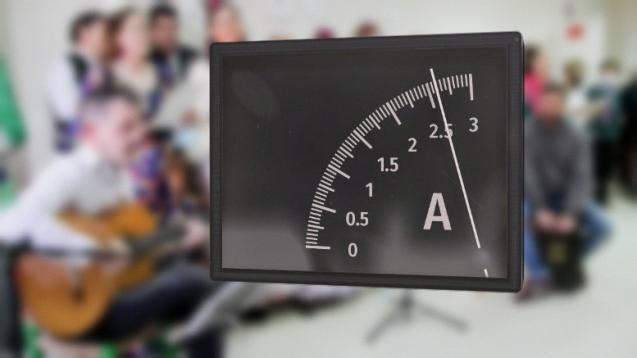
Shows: 2.6 A
